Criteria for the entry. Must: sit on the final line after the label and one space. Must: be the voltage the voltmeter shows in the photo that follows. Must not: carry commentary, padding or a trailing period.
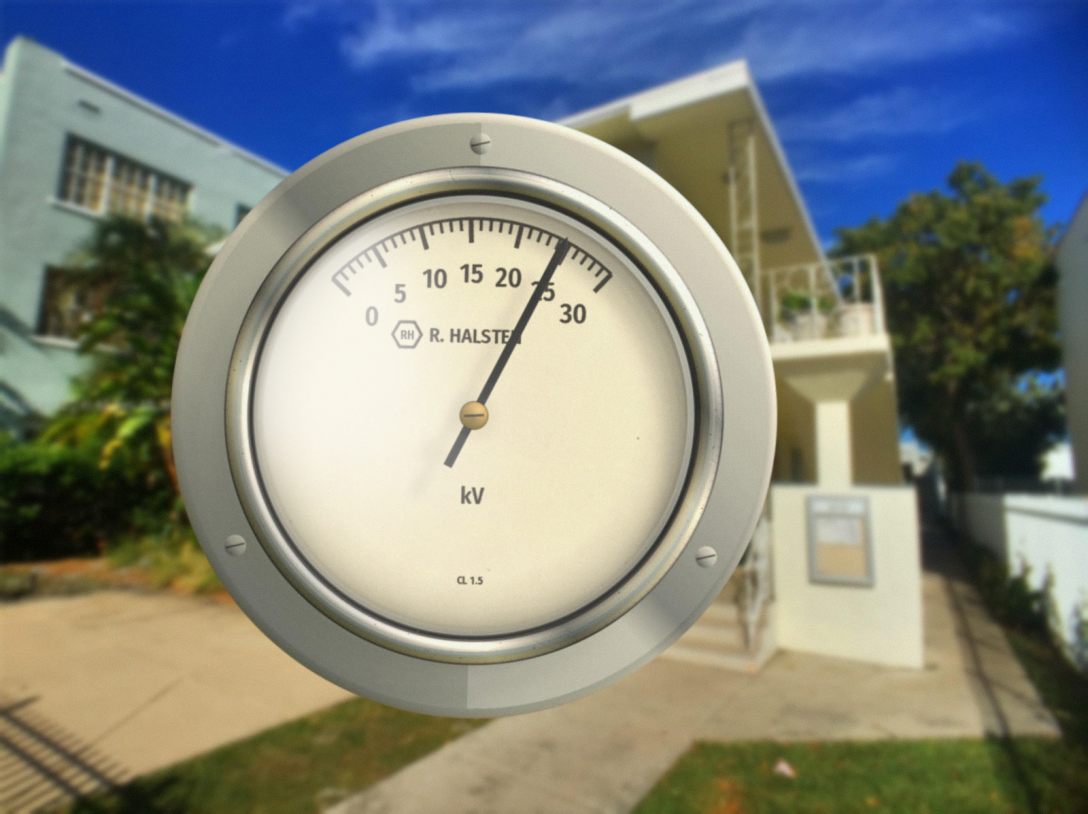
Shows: 24.5 kV
